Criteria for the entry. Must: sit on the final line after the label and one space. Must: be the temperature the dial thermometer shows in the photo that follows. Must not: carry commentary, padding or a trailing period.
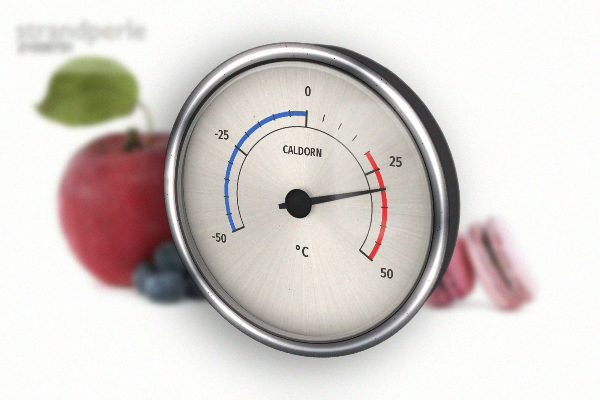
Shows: 30 °C
